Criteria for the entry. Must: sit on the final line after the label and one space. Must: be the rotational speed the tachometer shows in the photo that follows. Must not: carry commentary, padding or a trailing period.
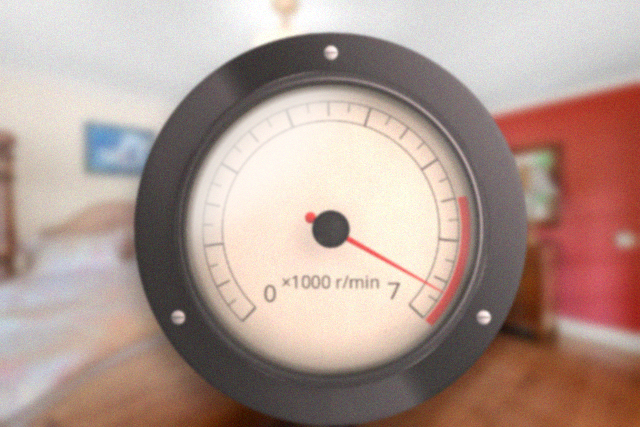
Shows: 6625 rpm
